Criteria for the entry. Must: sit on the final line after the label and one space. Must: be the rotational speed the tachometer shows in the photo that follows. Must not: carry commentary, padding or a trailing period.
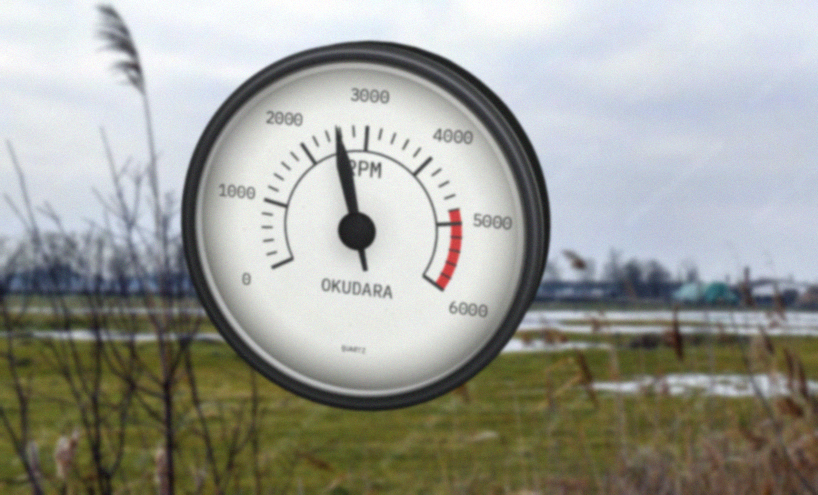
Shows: 2600 rpm
